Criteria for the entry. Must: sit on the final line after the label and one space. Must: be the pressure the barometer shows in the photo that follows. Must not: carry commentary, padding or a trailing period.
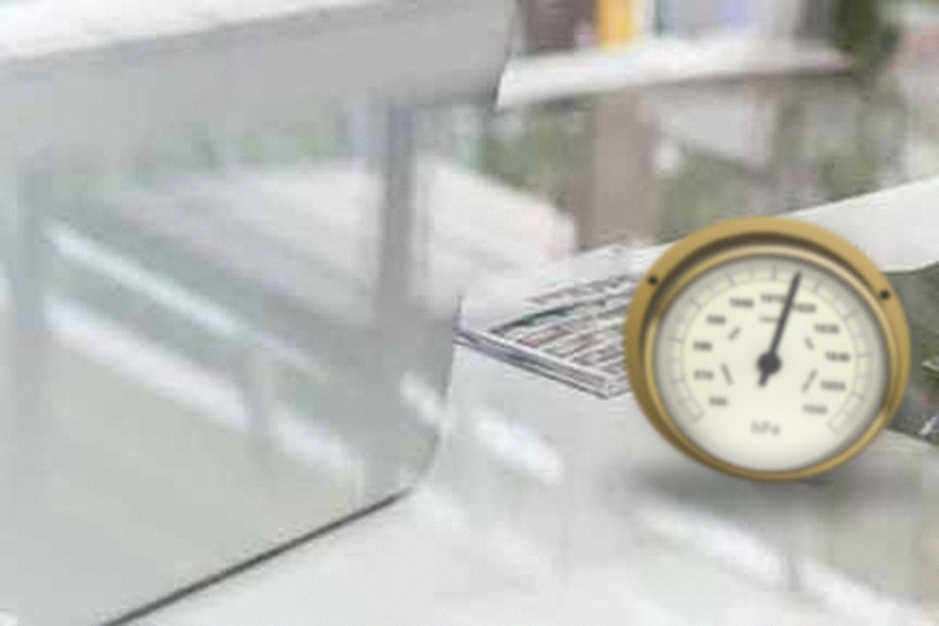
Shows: 1015 hPa
